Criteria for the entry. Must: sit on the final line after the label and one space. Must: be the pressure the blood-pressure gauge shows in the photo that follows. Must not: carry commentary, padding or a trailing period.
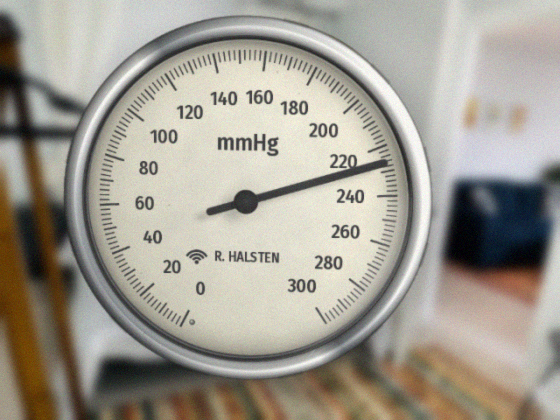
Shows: 226 mmHg
